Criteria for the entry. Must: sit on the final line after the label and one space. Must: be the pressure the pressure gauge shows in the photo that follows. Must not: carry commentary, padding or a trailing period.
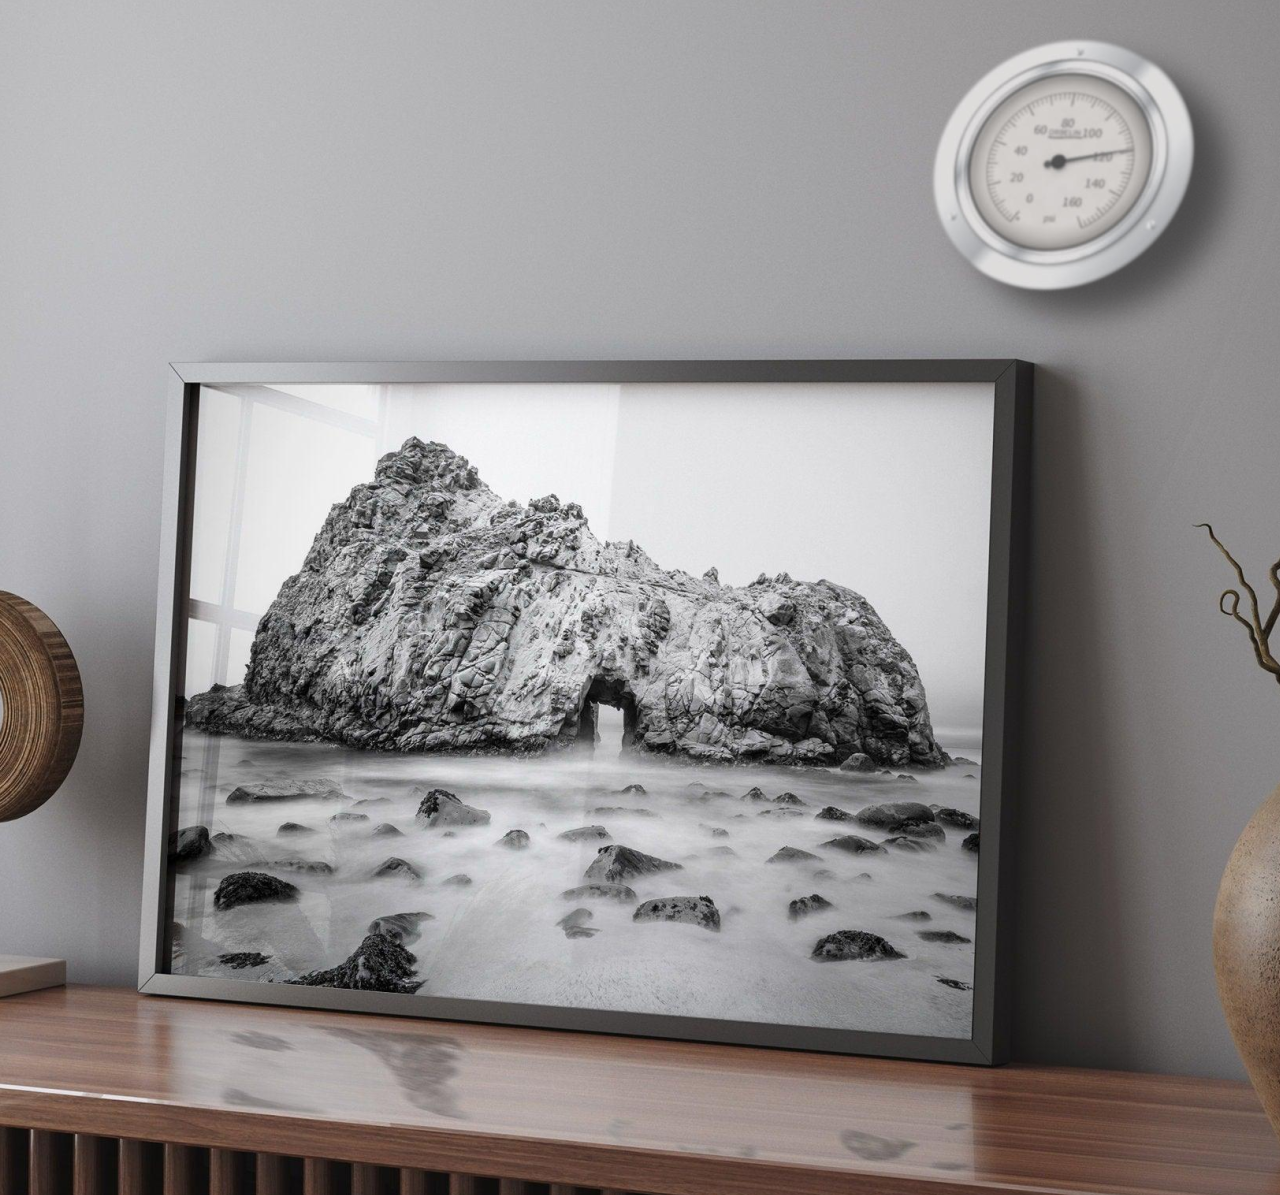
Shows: 120 psi
